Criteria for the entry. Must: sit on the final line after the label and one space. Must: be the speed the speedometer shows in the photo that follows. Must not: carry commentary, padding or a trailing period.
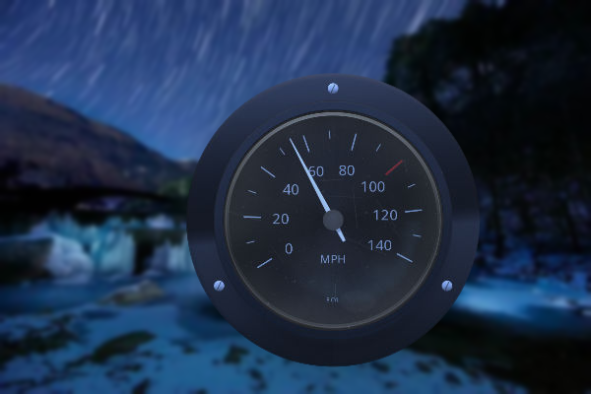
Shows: 55 mph
